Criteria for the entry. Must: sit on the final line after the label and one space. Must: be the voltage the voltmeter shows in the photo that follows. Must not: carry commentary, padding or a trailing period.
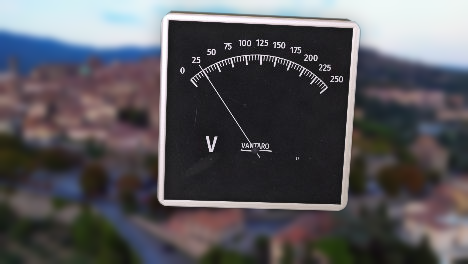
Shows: 25 V
